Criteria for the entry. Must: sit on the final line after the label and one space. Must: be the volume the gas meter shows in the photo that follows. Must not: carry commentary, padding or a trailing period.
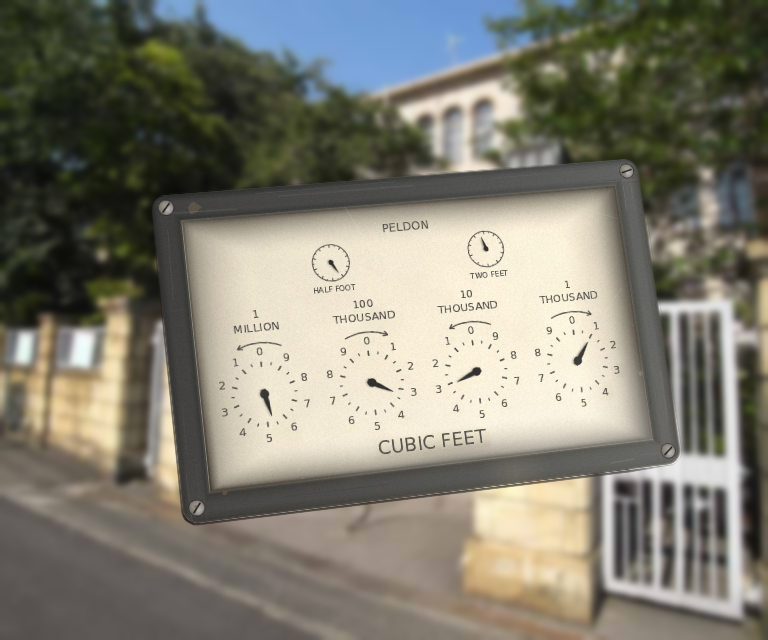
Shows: 533100 ft³
